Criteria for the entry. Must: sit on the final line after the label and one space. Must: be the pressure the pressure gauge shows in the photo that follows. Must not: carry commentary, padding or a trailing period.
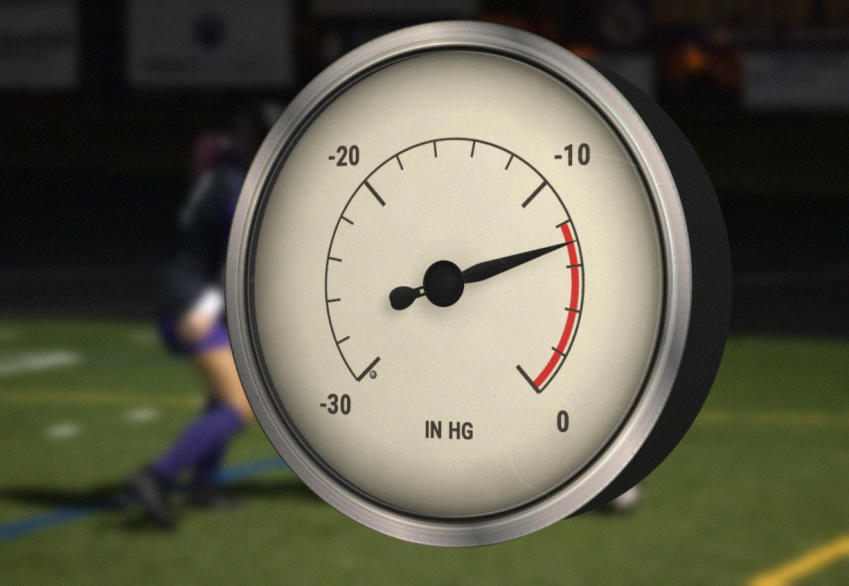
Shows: -7 inHg
